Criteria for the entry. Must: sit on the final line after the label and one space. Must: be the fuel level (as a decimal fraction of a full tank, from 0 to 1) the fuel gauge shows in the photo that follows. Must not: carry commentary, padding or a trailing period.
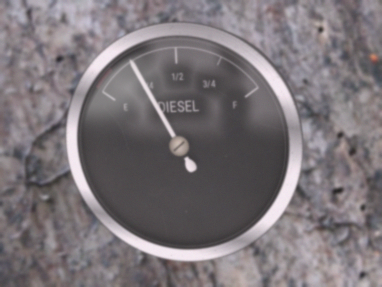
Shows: 0.25
